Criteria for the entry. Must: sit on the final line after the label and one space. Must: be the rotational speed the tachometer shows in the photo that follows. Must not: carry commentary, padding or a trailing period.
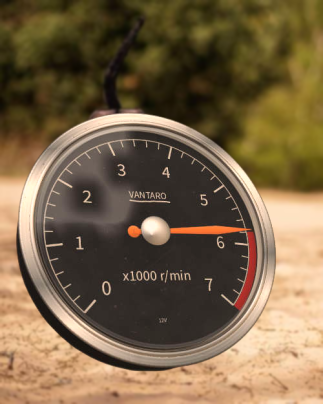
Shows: 5800 rpm
